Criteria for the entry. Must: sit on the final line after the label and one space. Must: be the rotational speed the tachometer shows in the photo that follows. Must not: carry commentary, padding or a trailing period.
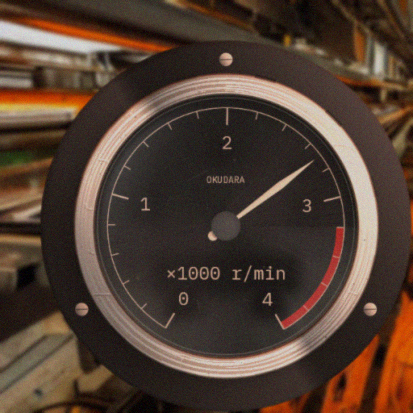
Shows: 2700 rpm
